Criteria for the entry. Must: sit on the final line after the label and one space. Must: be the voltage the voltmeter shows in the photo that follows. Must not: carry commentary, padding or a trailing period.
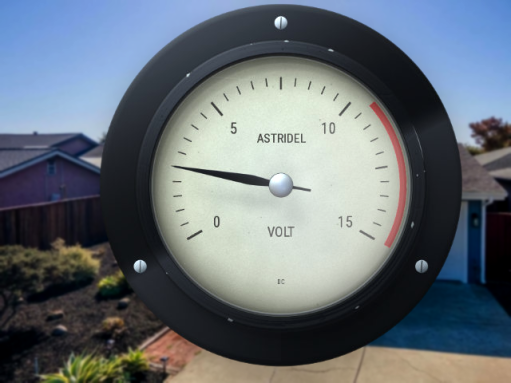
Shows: 2.5 V
